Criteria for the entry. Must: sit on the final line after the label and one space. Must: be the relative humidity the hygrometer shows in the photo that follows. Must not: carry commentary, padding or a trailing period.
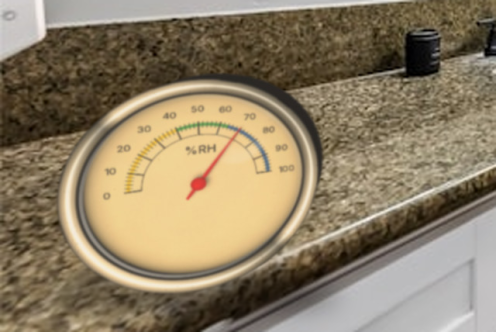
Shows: 70 %
